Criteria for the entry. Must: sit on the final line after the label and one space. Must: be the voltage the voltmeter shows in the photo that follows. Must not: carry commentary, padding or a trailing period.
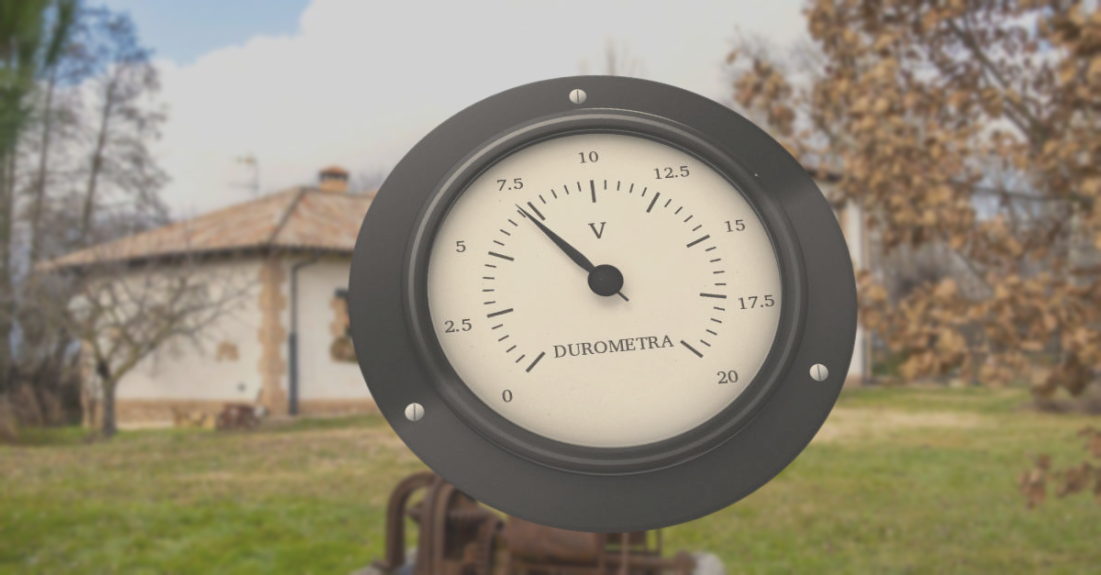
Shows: 7 V
